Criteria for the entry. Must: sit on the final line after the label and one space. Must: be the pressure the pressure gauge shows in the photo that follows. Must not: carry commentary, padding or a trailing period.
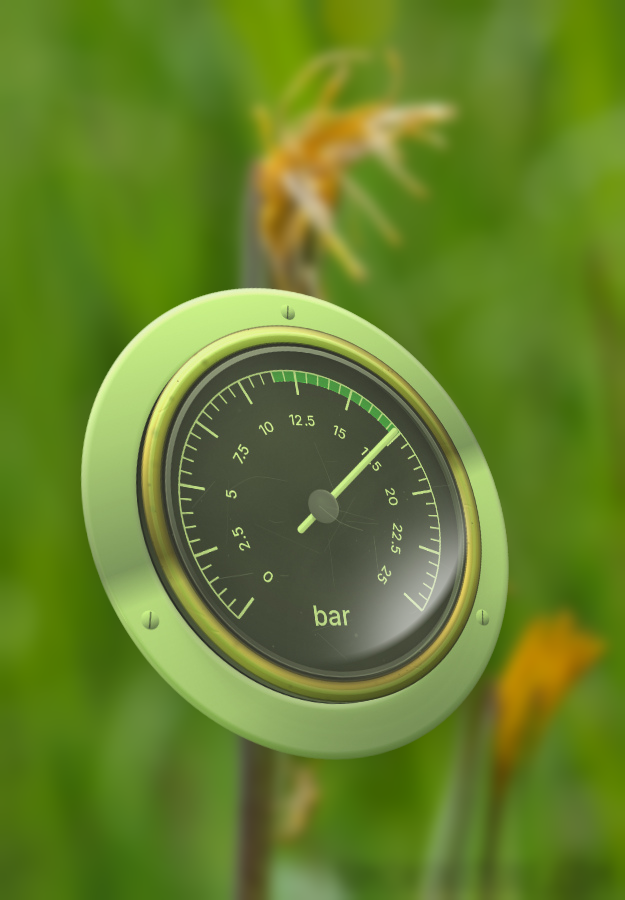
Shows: 17.25 bar
